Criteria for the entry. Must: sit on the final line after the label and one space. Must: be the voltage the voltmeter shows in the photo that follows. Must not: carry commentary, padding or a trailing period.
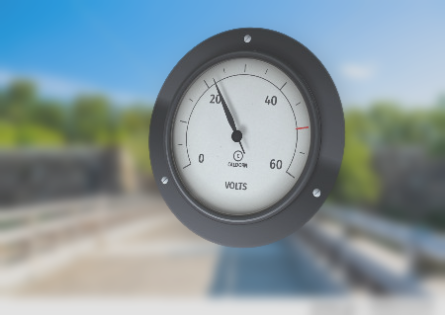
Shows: 22.5 V
